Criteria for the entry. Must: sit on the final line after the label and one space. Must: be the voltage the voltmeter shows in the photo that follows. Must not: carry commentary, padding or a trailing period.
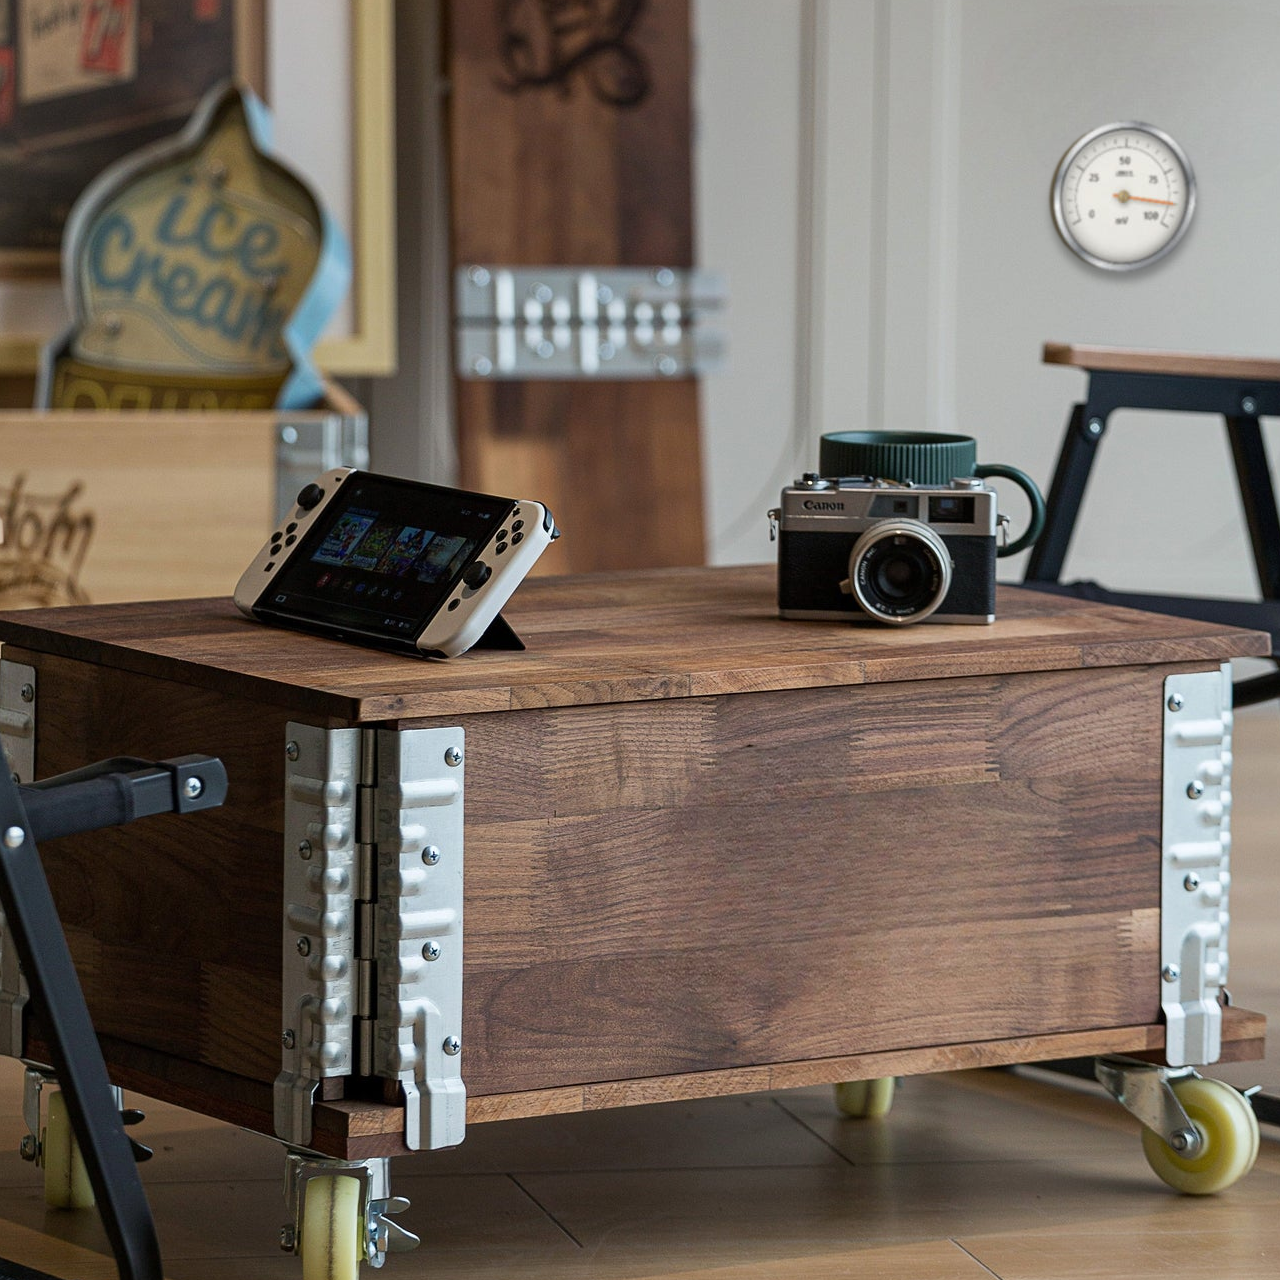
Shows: 90 mV
